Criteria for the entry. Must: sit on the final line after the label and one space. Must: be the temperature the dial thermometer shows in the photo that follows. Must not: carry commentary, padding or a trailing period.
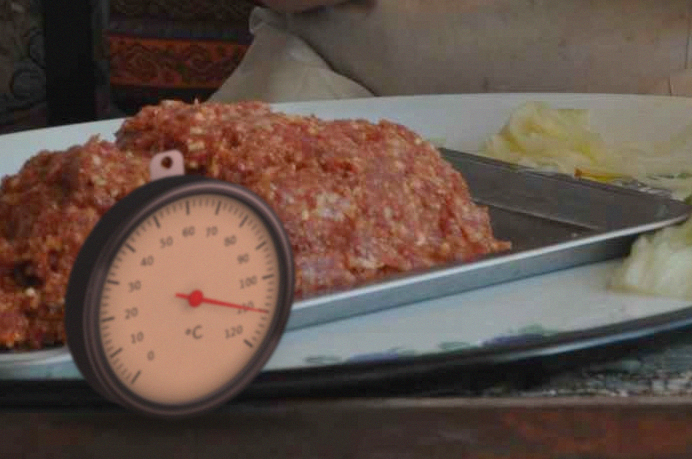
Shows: 110 °C
